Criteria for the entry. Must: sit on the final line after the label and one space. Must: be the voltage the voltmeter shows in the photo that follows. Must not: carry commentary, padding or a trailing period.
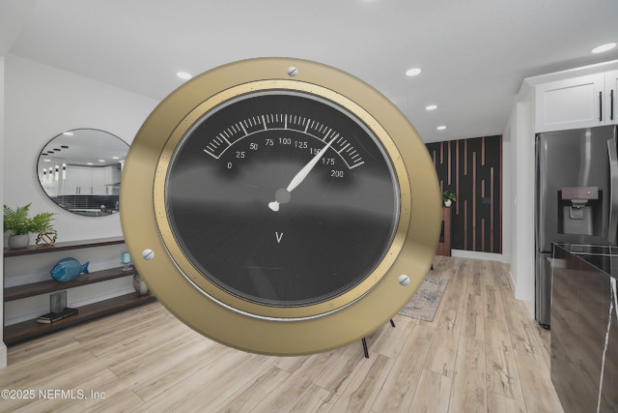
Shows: 160 V
